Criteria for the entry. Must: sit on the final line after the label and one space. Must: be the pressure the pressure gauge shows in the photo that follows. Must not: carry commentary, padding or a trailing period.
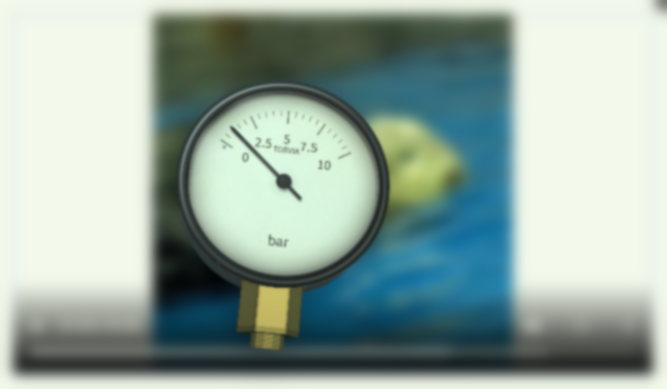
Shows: 1 bar
